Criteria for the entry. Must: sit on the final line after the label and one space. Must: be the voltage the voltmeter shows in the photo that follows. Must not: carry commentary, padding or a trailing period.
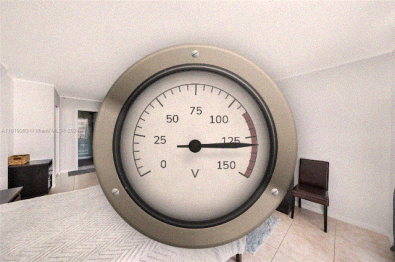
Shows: 130 V
